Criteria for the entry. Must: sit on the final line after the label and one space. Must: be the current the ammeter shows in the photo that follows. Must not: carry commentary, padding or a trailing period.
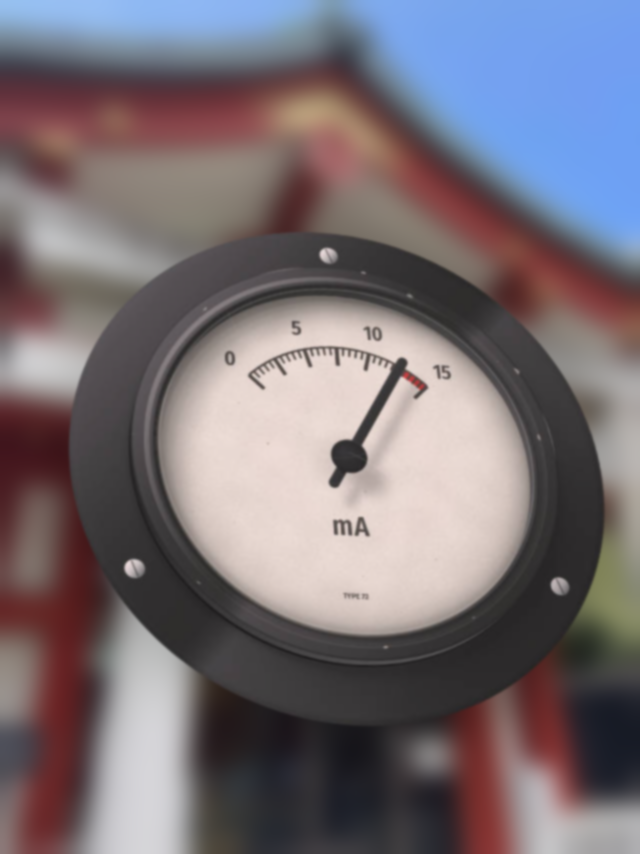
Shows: 12.5 mA
